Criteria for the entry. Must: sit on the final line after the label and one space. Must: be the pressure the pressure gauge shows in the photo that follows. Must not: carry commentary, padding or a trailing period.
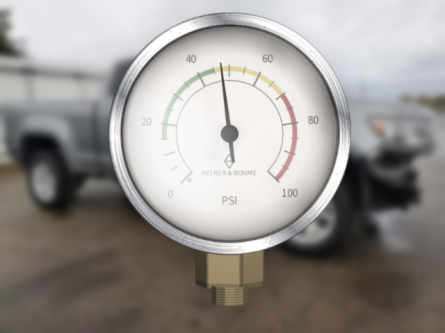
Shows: 47.5 psi
